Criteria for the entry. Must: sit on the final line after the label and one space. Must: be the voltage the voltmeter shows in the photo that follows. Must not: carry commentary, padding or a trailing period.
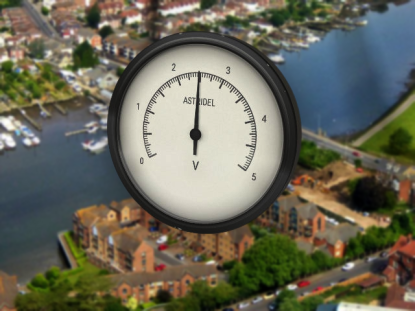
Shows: 2.5 V
